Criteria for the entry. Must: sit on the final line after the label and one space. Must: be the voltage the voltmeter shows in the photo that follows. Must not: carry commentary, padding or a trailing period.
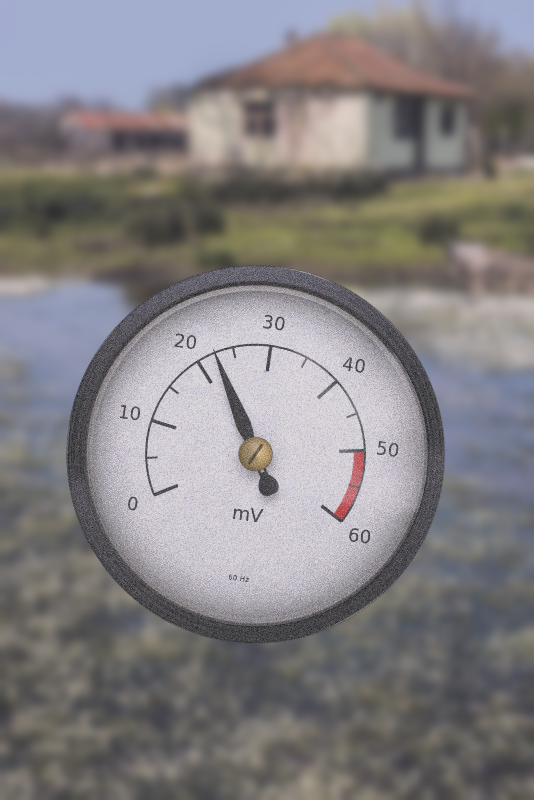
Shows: 22.5 mV
